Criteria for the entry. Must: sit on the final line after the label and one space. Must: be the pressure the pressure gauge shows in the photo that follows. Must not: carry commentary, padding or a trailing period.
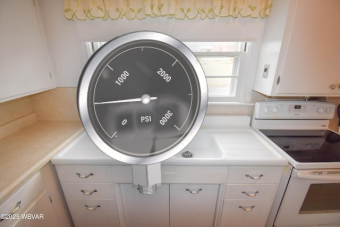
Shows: 500 psi
